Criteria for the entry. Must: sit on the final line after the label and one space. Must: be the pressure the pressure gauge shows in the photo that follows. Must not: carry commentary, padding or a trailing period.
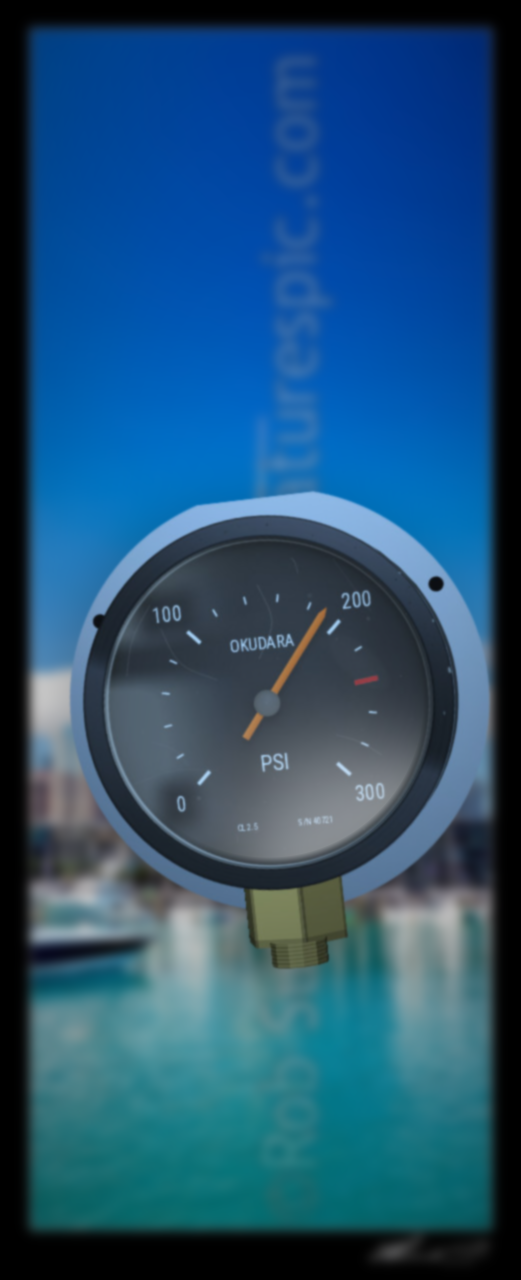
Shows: 190 psi
